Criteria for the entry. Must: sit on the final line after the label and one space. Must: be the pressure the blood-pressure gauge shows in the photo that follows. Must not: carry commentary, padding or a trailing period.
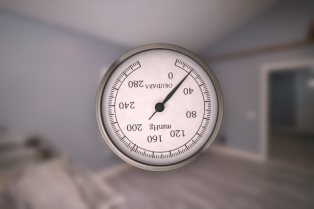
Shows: 20 mmHg
